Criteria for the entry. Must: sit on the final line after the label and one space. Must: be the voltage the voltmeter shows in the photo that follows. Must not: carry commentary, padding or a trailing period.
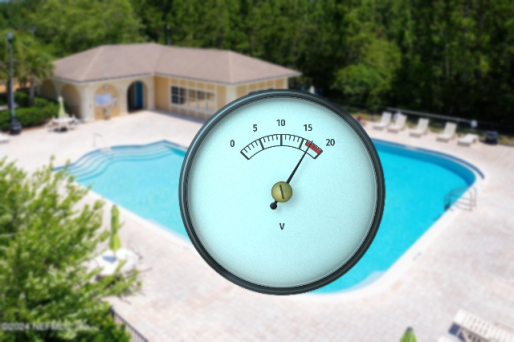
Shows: 17 V
